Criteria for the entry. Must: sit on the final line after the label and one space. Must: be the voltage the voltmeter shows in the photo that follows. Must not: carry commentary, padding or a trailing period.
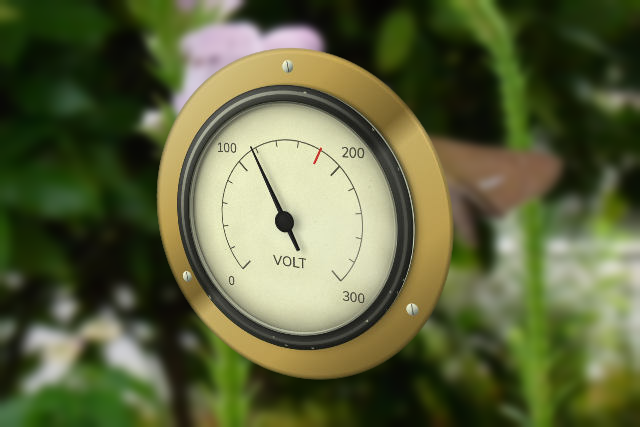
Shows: 120 V
